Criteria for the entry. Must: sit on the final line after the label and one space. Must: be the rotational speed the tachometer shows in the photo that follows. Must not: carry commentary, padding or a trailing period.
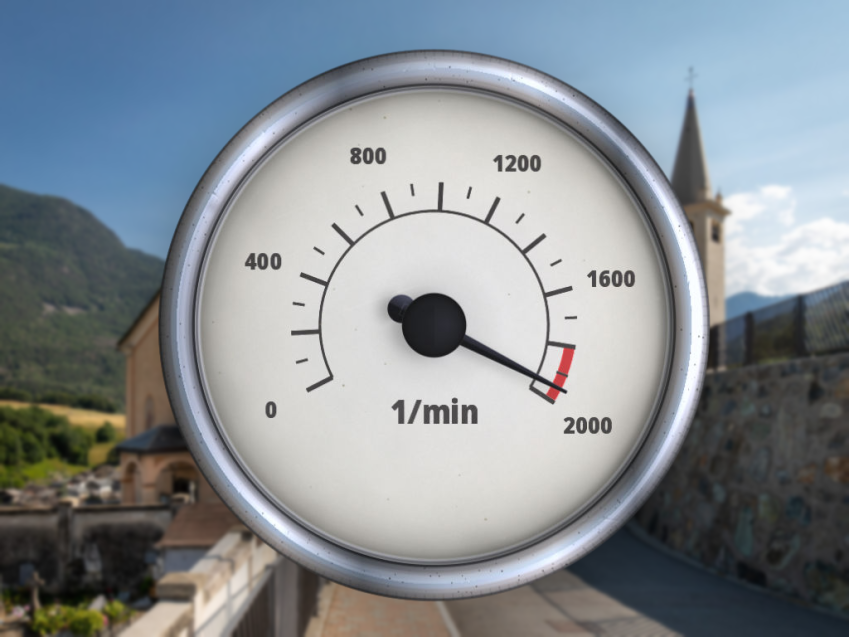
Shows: 1950 rpm
